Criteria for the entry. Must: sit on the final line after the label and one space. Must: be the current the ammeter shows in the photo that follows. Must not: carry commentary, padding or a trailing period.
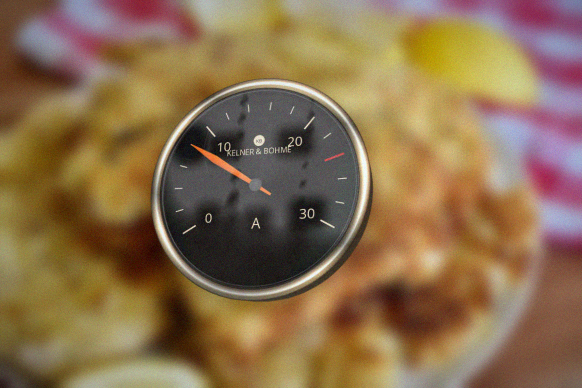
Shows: 8 A
